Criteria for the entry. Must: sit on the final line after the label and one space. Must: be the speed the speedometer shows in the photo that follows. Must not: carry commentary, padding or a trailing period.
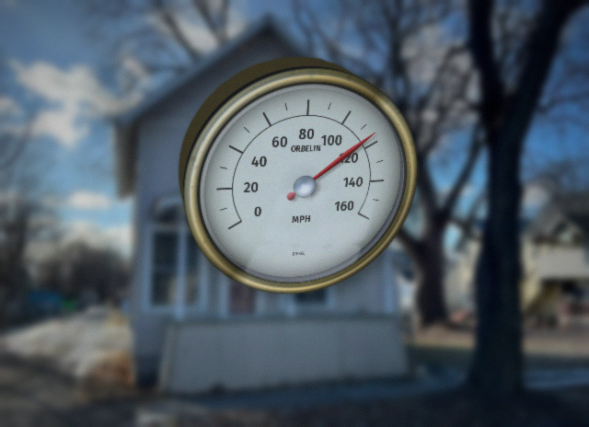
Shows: 115 mph
